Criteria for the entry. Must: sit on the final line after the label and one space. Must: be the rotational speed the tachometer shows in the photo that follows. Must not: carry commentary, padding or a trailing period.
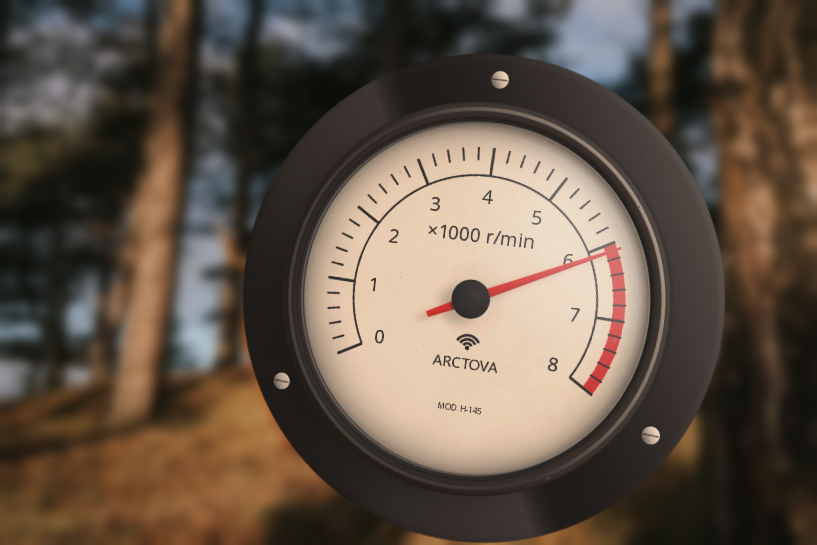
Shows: 6100 rpm
